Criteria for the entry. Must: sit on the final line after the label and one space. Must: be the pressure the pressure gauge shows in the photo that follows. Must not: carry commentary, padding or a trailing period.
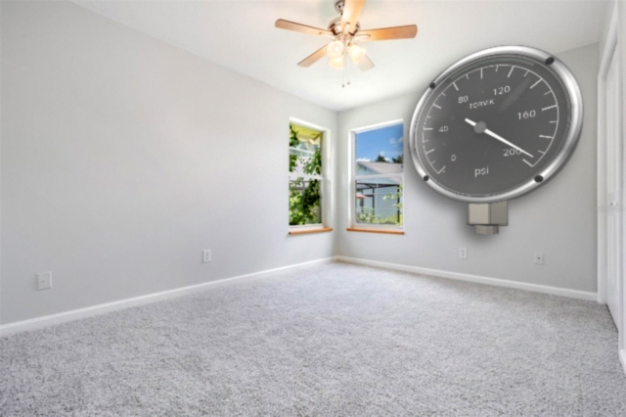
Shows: 195 psi
